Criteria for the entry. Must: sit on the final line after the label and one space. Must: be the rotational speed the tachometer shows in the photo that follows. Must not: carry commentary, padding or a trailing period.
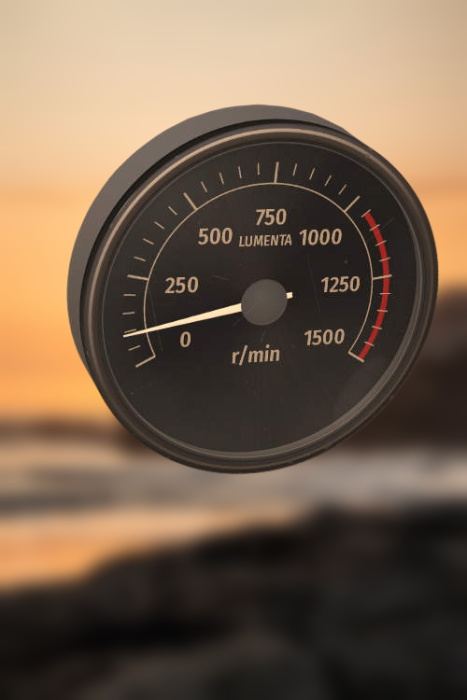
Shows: 100 rpm
